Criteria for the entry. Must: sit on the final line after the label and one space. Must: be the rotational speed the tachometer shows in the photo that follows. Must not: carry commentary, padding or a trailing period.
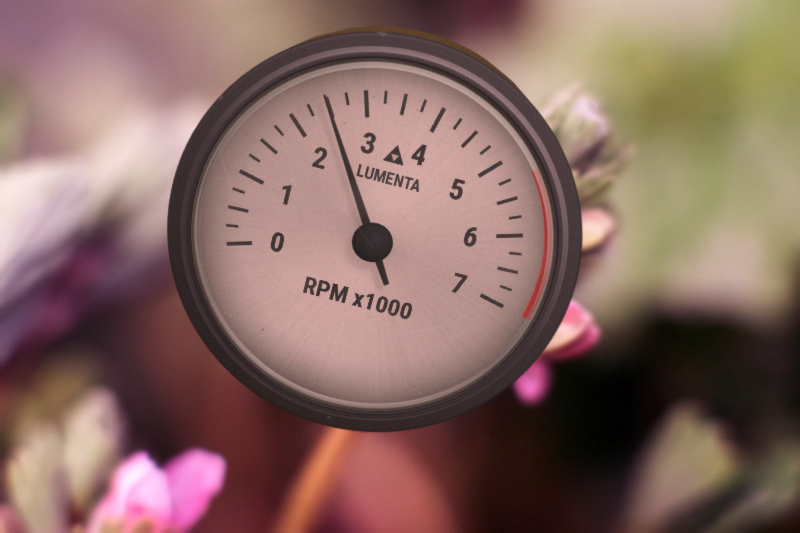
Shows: 2500 rpm
